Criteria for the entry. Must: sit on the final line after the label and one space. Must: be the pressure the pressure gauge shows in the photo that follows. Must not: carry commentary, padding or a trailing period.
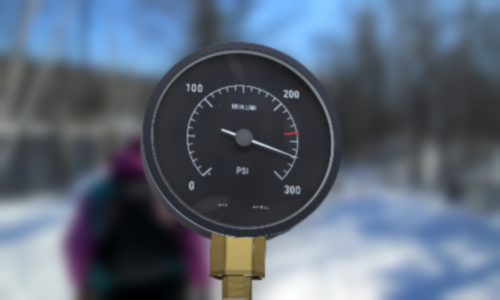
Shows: 270 psi
